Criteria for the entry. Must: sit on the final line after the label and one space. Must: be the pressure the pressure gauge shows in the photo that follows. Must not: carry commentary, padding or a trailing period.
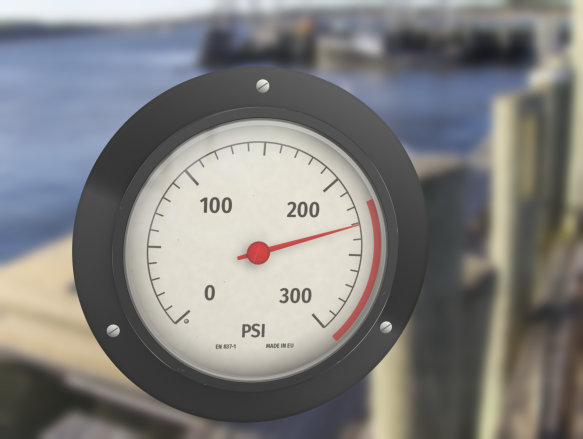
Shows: 230 psi
